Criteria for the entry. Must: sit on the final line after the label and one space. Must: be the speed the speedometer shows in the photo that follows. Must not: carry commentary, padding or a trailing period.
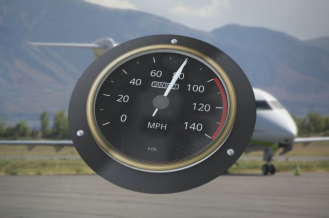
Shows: 80 mph
